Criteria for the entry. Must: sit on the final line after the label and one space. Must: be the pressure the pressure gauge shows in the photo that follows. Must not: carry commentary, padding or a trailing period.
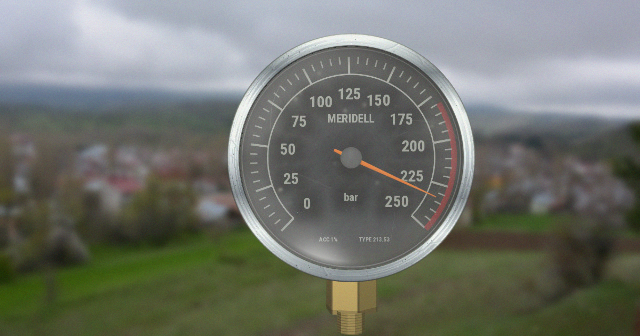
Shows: 232.5 bar
